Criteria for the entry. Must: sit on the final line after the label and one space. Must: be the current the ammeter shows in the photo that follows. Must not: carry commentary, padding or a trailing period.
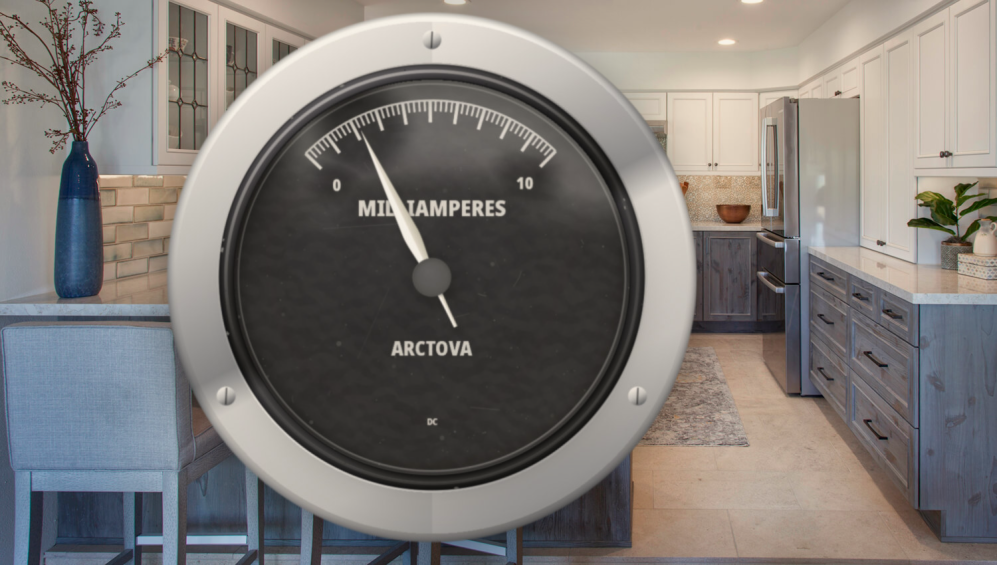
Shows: 2.2 mA
